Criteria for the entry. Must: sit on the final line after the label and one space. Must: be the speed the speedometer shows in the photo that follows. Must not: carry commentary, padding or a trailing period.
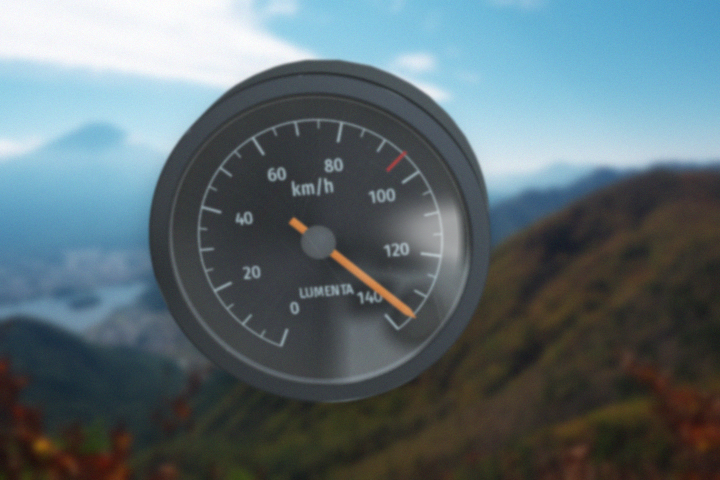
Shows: 135 km/h
